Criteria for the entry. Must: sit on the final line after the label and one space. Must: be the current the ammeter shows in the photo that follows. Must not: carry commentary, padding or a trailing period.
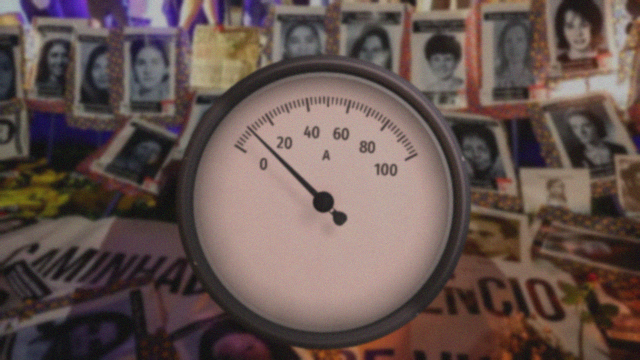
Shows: 10 A
